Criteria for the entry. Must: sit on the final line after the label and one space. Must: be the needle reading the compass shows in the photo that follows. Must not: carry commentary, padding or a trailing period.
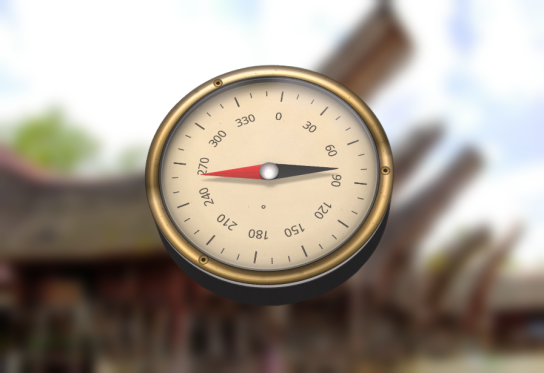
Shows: 260 °
